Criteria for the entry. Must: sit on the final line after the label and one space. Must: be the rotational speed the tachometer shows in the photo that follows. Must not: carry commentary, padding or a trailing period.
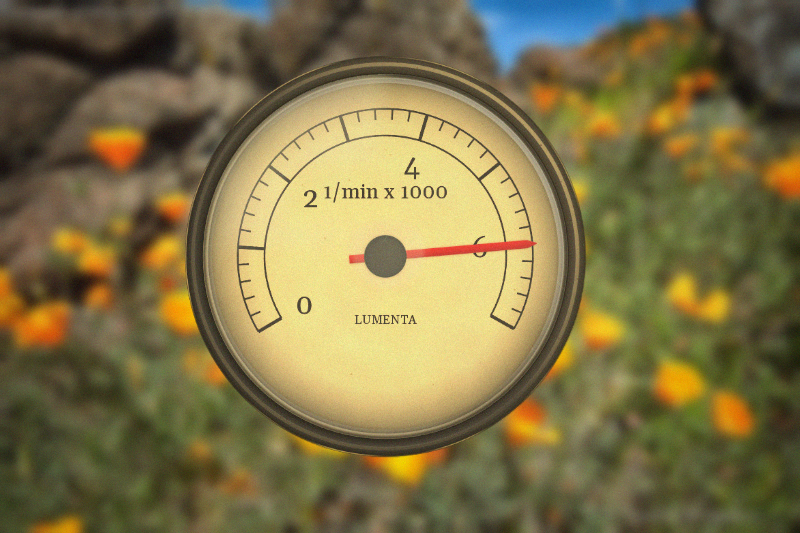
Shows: 6000 rpm
